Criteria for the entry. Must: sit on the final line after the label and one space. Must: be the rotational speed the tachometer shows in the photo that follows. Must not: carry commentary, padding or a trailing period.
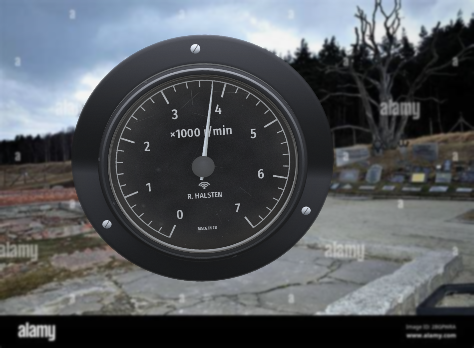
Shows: 3800 rpm
